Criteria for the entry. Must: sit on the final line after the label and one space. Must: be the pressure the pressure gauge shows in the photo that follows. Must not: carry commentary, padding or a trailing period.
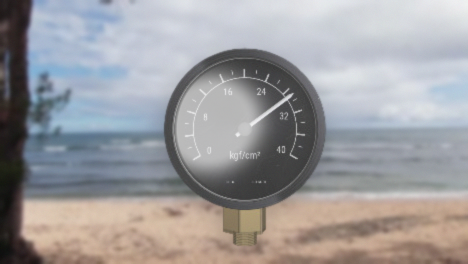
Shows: 29 kg/cm²
